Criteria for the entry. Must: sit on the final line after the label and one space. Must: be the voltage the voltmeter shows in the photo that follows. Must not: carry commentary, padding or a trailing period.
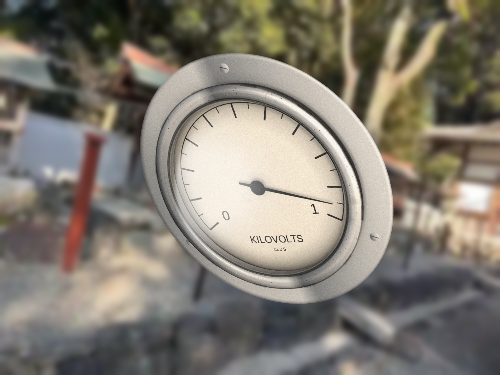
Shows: 0.95 kV
